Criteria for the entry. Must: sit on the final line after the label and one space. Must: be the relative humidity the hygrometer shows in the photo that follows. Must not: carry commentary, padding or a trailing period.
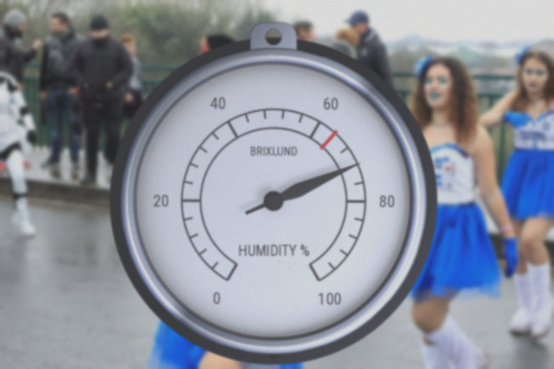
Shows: 72 %
